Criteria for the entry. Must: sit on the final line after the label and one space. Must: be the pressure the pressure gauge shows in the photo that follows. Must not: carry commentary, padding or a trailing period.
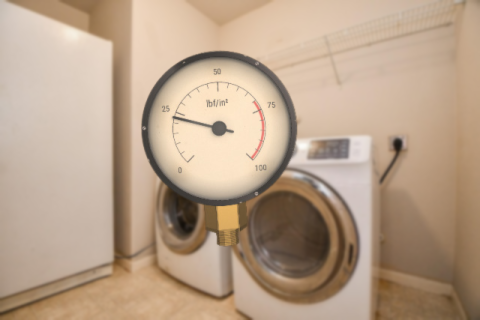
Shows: 22.5 psi
